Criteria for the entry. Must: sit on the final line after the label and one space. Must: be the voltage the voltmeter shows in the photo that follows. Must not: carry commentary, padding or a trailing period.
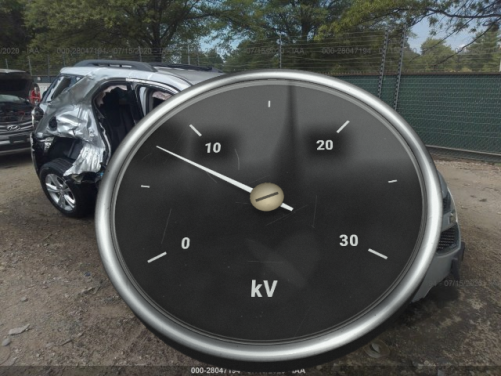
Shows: 7.5 kV
